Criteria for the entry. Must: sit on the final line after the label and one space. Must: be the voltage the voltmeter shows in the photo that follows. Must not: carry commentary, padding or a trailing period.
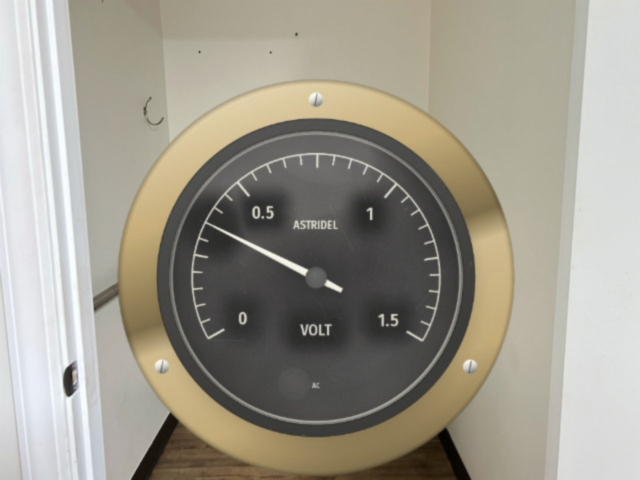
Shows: 0.35 V
